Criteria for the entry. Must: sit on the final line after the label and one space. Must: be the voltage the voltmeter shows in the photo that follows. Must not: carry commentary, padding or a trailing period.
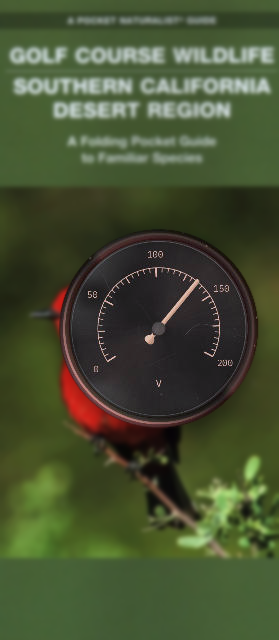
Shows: 135 V
